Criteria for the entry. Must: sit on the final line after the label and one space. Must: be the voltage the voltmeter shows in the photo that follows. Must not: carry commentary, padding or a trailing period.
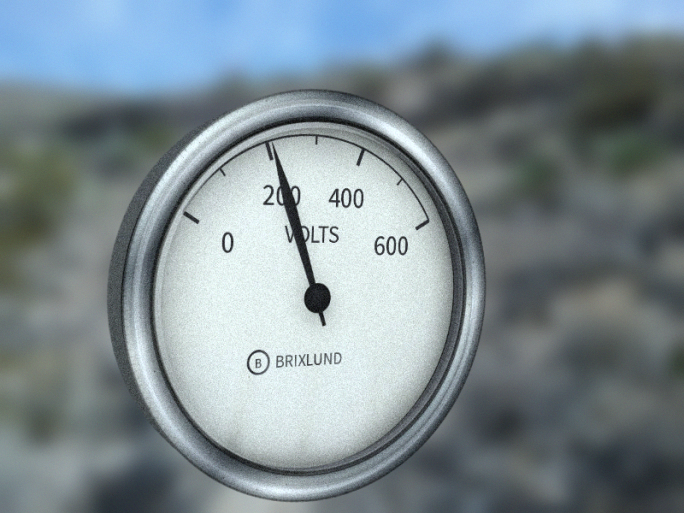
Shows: 200 V
